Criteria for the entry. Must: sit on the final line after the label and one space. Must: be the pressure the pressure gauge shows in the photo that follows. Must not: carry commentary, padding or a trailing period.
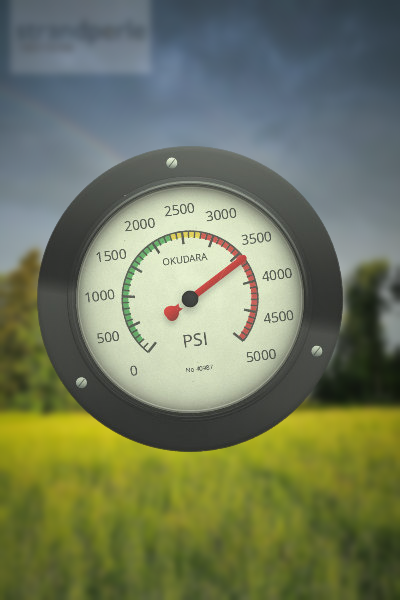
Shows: 3600 psi
